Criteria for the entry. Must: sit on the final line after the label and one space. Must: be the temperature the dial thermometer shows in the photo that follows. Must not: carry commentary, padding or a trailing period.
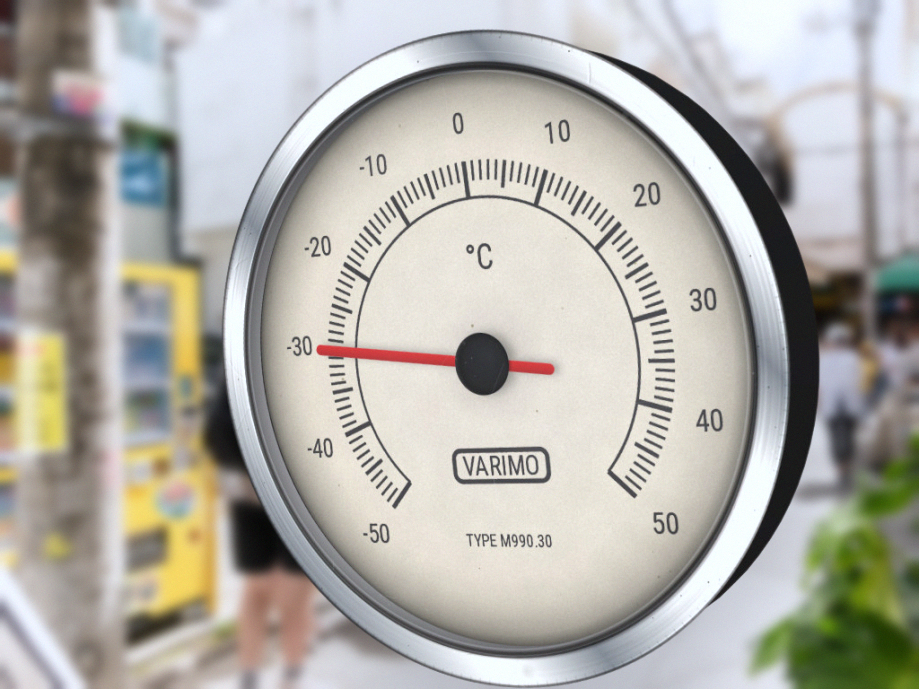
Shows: -30 °C
